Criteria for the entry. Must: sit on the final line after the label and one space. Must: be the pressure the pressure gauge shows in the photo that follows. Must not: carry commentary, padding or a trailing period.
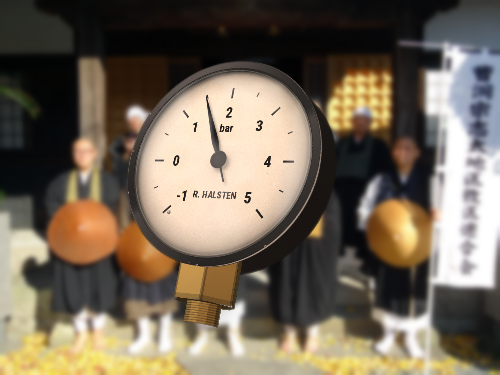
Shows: 1.5 bar
